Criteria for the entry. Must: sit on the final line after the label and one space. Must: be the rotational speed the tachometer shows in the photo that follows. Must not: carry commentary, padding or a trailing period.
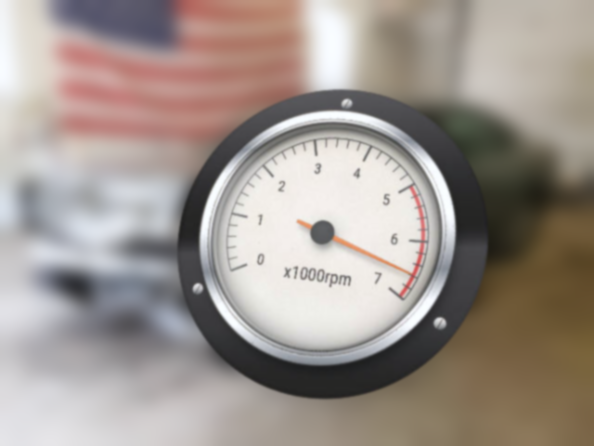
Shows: 6600 rpm
